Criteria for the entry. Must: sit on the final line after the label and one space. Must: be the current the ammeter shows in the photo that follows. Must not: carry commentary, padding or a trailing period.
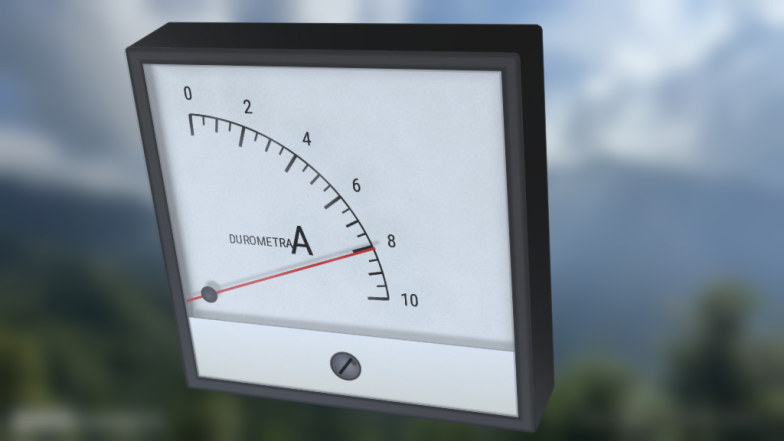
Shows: 8 A
